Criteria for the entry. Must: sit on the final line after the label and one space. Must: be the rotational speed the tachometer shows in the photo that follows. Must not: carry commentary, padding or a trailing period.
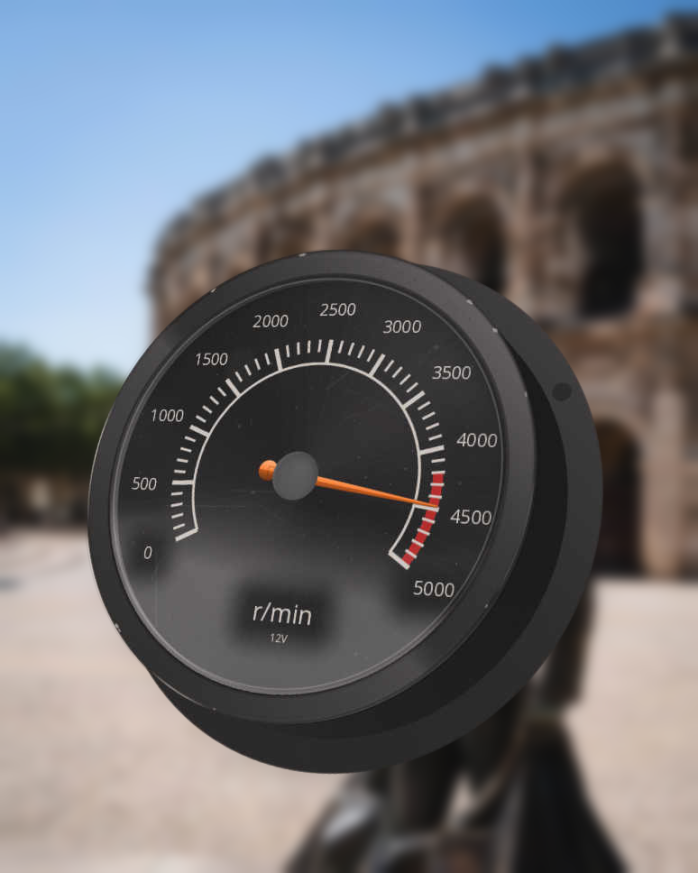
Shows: 4500 rpm
